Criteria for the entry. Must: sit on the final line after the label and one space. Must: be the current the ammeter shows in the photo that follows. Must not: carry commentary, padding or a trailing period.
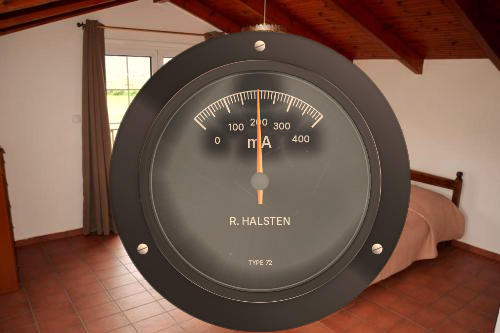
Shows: 200 mA
